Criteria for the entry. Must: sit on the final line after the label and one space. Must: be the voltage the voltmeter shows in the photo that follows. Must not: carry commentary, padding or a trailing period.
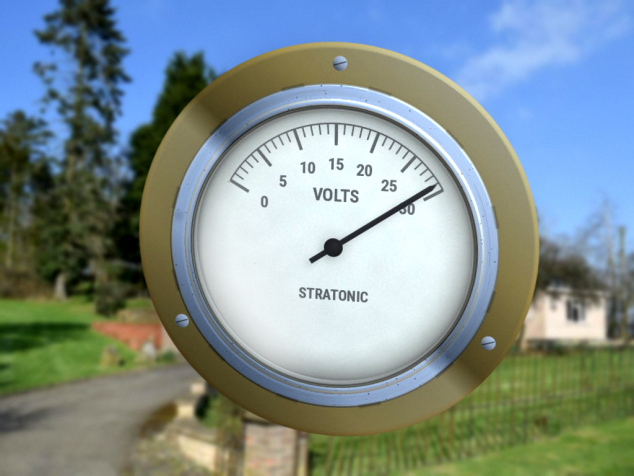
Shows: 29 V
